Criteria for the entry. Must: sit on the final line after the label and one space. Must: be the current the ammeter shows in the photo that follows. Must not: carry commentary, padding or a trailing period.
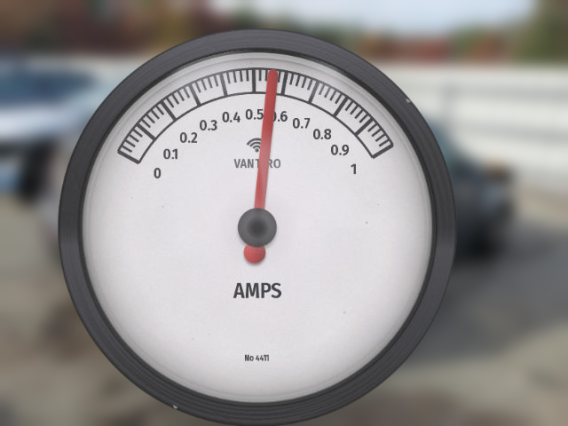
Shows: 0.56 A
